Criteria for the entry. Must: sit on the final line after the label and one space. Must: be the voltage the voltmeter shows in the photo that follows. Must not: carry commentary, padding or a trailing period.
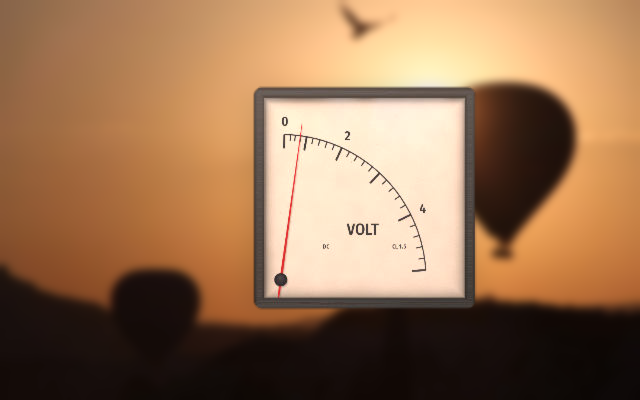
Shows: 0.8 V
